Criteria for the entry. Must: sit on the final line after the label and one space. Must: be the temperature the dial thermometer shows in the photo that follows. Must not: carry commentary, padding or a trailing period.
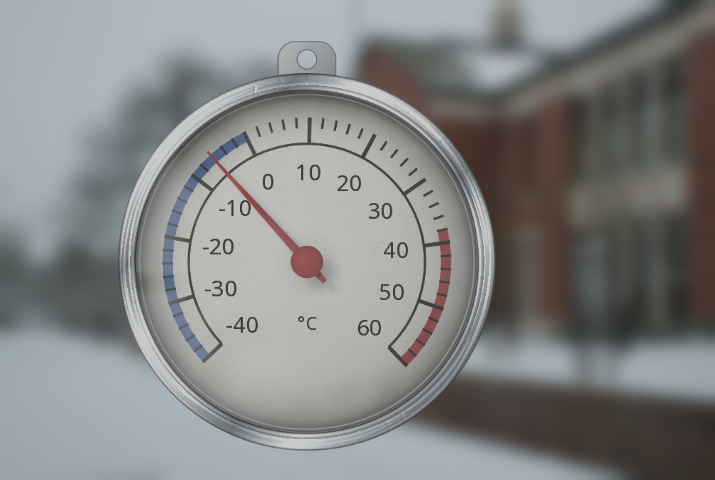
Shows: -6 °C
